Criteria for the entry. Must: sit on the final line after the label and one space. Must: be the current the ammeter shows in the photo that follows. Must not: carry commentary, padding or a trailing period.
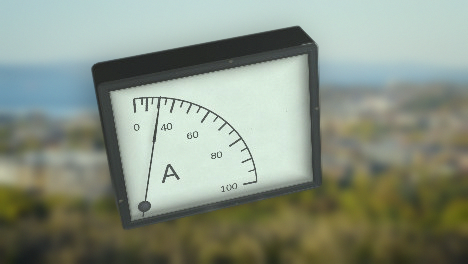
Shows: 30 A
